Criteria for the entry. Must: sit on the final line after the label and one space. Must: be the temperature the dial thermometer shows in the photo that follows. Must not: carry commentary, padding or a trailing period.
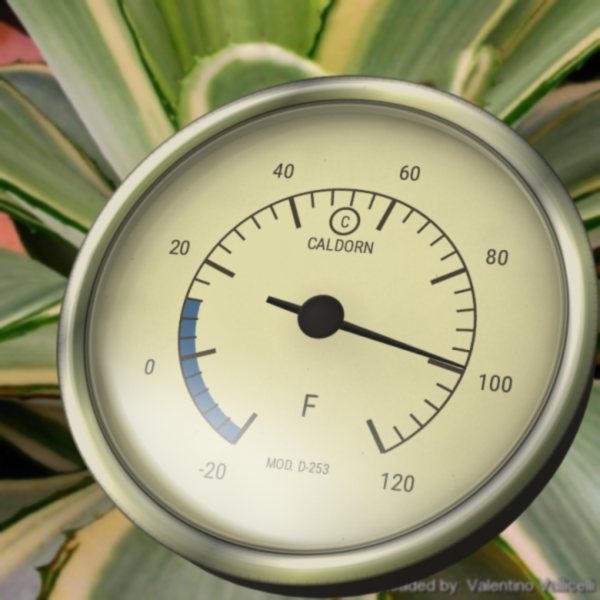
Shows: 100 °F
